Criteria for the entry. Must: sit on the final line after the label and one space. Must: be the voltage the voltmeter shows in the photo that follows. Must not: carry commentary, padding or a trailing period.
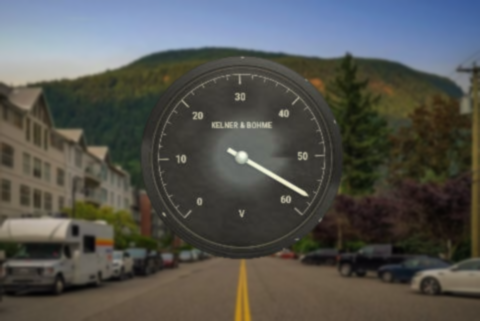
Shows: 57 V
